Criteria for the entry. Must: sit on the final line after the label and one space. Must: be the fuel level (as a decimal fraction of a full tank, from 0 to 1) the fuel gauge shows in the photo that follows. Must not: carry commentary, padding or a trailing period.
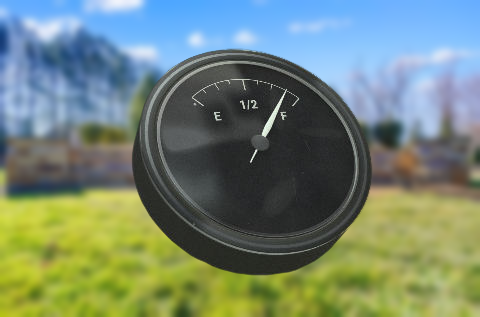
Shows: 0.875
